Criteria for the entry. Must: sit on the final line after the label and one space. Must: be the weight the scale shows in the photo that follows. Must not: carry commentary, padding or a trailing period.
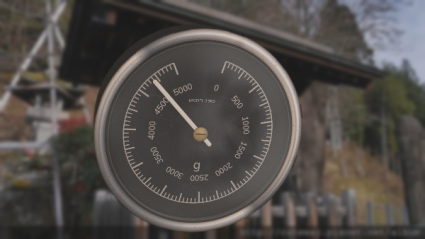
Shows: 4700 g
